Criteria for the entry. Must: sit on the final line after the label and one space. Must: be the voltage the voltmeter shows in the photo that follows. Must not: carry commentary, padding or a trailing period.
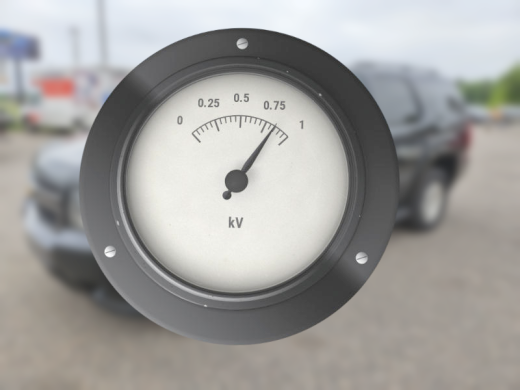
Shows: 0.85 kV
